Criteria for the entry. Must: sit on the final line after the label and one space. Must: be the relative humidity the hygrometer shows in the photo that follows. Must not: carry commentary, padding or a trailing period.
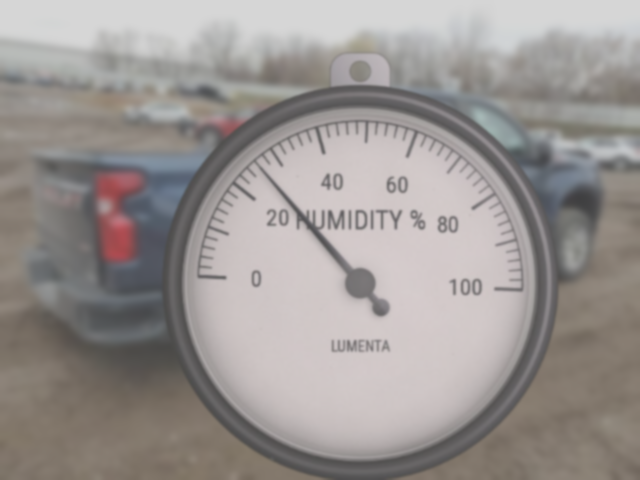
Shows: 26 %
